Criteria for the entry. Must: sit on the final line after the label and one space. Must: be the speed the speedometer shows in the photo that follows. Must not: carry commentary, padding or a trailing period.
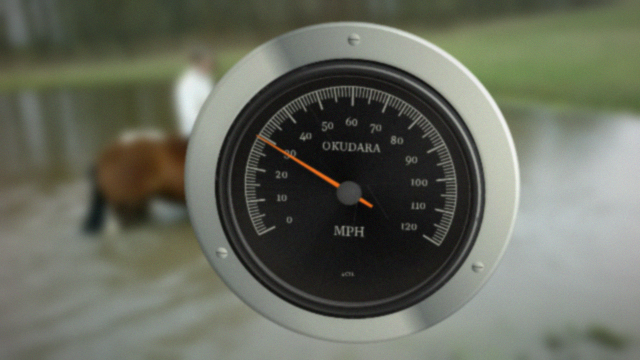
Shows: 30 mph
